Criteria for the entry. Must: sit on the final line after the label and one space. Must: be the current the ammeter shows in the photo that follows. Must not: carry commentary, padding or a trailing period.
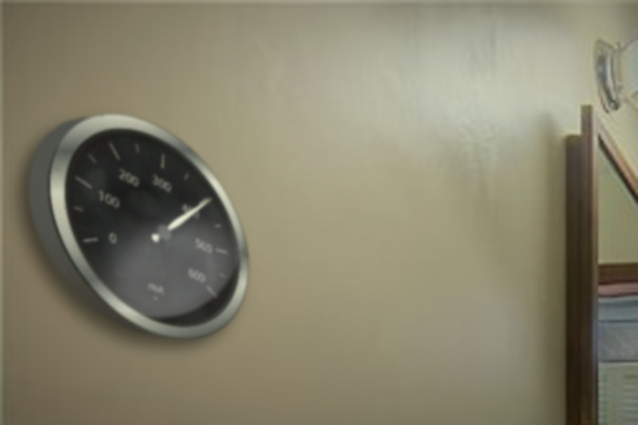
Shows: 400 mA
